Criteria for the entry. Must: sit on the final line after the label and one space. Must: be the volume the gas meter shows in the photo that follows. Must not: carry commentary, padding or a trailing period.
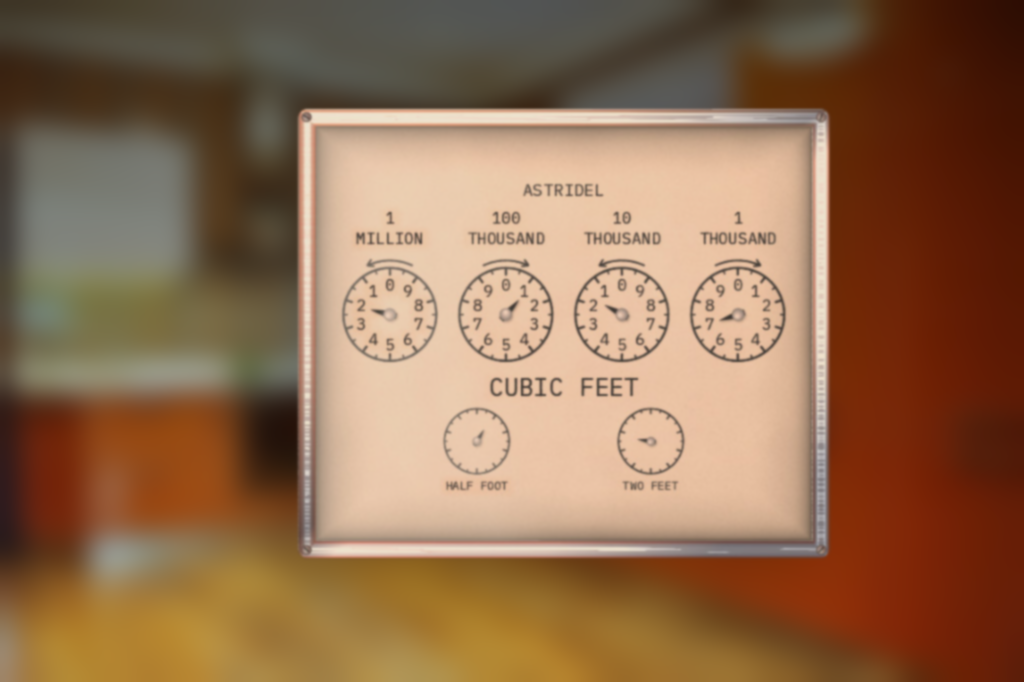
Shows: 211700 ft³
